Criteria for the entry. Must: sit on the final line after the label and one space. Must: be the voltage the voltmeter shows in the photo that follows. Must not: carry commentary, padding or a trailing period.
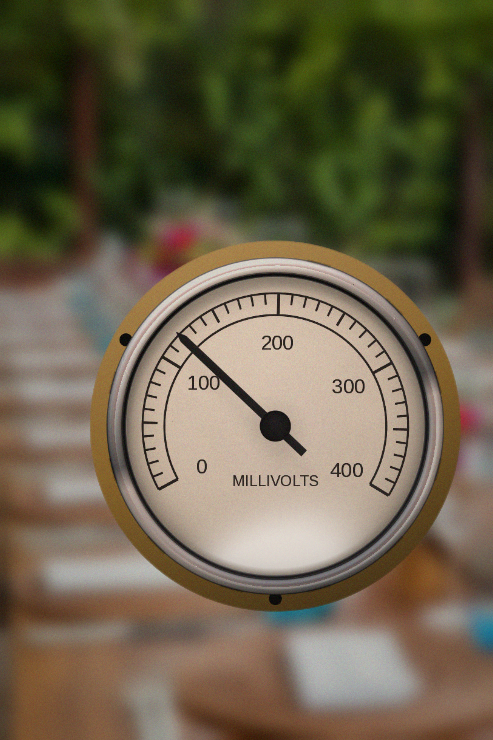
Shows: 120 mV
